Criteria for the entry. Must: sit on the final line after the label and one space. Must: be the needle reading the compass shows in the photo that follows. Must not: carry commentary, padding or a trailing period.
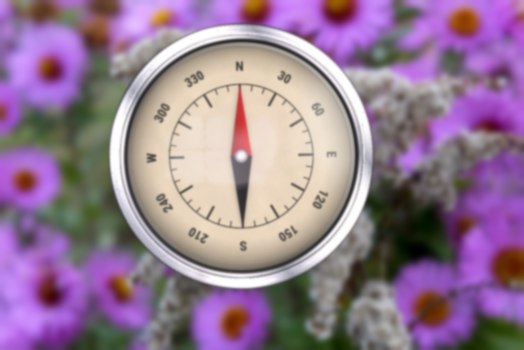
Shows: 0 °
